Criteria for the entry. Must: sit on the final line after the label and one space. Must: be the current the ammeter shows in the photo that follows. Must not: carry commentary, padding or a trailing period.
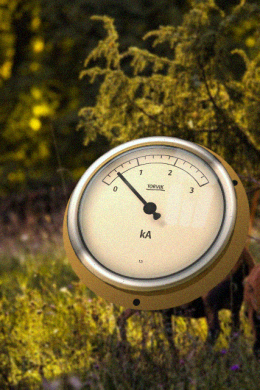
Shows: 0.4 kA
